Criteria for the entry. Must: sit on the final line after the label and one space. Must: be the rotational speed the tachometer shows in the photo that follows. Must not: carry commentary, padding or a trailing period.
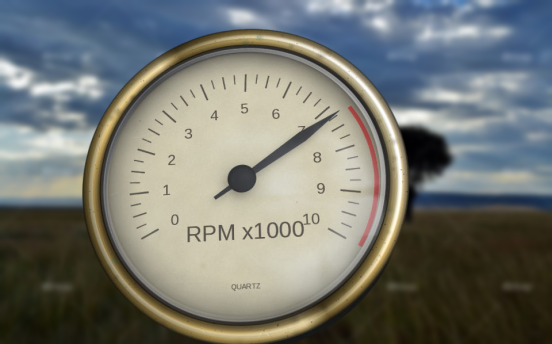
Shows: 7250 rpm
